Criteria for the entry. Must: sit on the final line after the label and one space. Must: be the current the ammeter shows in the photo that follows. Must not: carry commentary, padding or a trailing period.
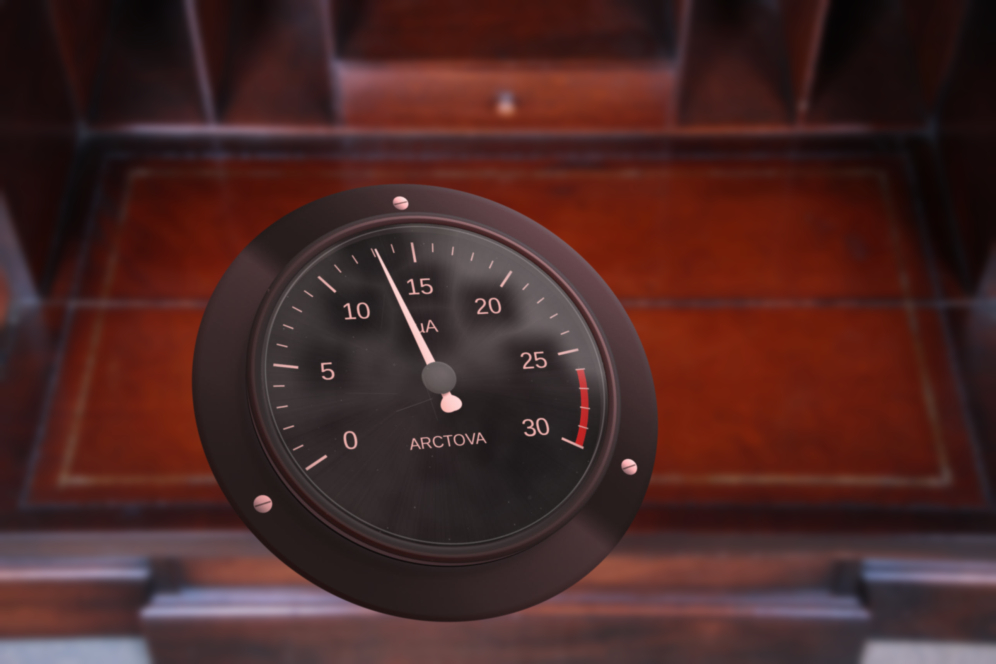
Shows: 13 µA
